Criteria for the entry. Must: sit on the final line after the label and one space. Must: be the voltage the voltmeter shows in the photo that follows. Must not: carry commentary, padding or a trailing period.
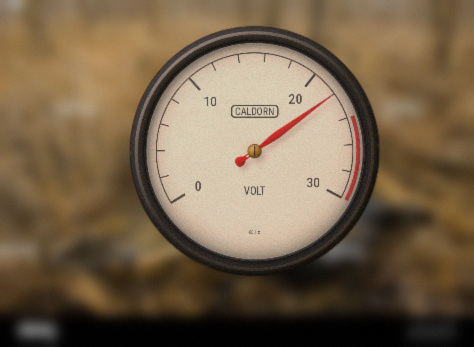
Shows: 22 V
